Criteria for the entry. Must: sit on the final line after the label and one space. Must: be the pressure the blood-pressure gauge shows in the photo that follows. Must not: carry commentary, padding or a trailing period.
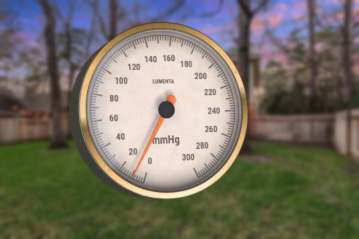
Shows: 10 mmHg
